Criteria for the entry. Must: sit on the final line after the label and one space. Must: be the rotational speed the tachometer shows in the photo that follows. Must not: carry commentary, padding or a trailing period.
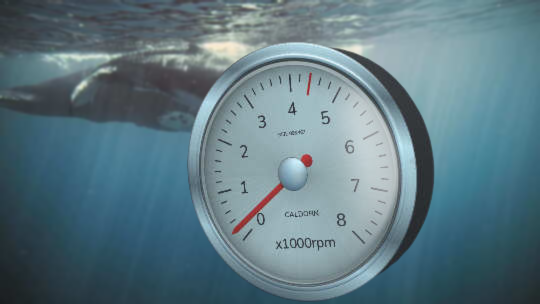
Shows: 200 rpm
